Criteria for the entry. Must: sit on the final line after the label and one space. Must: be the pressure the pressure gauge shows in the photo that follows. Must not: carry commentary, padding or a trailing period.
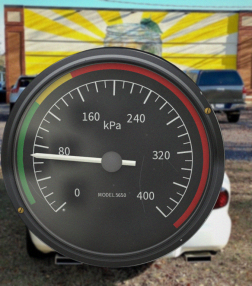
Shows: 70 kPa
